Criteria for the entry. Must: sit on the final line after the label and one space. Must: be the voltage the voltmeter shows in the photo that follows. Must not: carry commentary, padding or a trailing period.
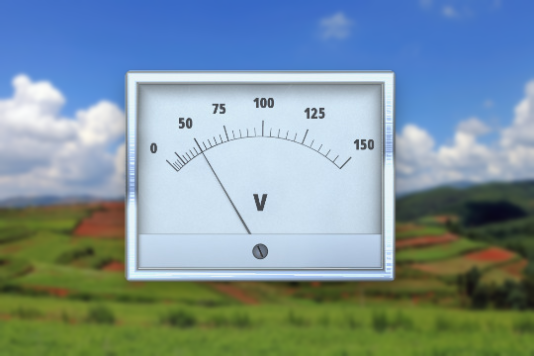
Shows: 50 V
